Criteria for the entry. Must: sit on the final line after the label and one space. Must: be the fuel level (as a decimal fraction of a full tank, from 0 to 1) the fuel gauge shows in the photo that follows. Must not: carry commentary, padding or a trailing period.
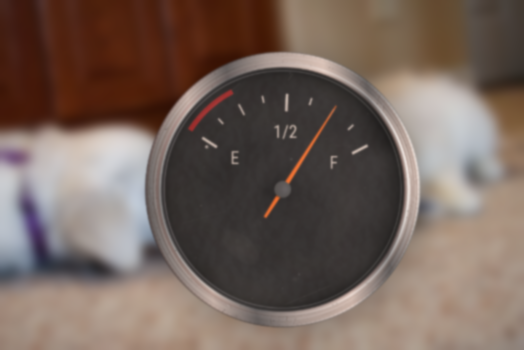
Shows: 0.75
